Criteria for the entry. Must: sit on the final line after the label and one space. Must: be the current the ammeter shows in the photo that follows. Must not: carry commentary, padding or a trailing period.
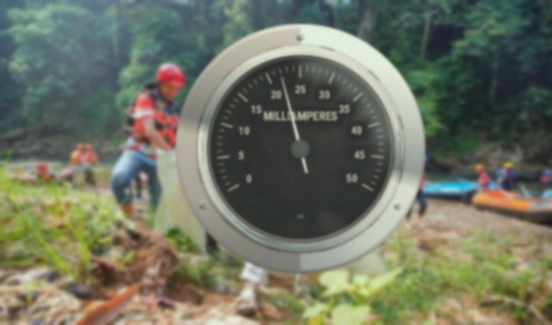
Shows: 22 mA
